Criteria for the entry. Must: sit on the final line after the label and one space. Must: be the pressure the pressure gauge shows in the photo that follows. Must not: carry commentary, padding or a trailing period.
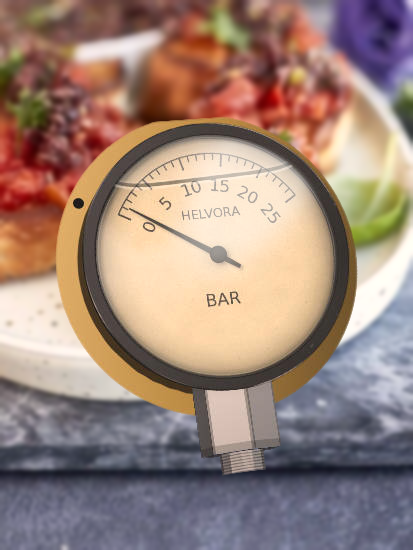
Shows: 1 bar
